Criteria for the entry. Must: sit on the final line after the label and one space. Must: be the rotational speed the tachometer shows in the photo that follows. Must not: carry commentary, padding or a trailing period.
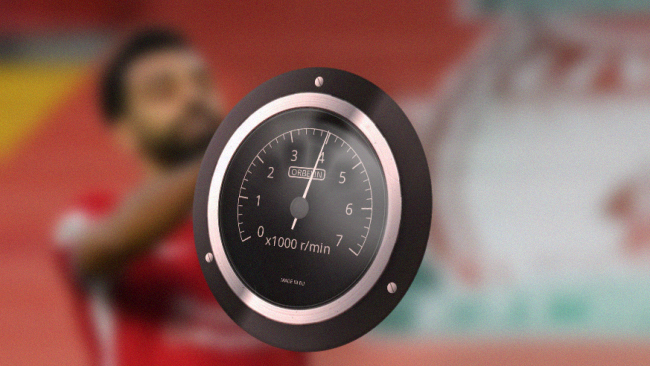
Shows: 4000 rpm
